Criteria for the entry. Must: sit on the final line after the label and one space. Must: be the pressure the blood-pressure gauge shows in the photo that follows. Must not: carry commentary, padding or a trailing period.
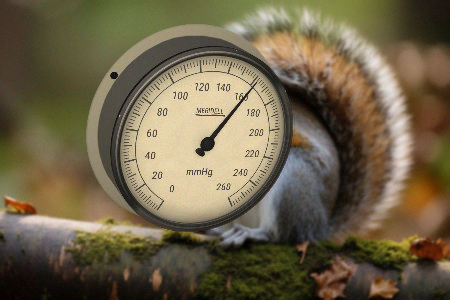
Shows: 160 mmHg
